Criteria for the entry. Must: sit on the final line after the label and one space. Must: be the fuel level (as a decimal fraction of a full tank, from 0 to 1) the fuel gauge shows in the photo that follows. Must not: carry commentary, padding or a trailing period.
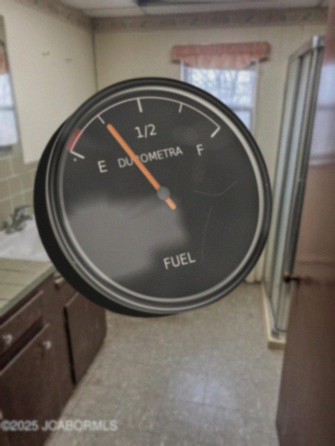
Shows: 0.25
